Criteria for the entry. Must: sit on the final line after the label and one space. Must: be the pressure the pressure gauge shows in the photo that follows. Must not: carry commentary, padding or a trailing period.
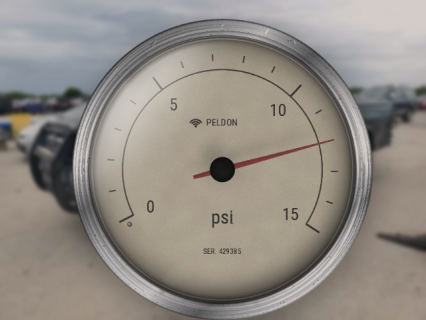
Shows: 12 psi
